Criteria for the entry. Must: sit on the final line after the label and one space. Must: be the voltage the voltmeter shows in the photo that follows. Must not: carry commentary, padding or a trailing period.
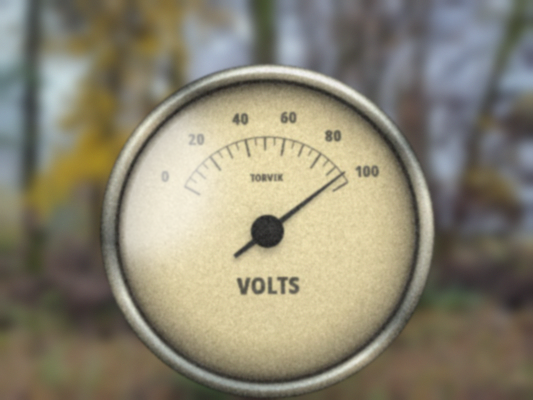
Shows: 95 V
